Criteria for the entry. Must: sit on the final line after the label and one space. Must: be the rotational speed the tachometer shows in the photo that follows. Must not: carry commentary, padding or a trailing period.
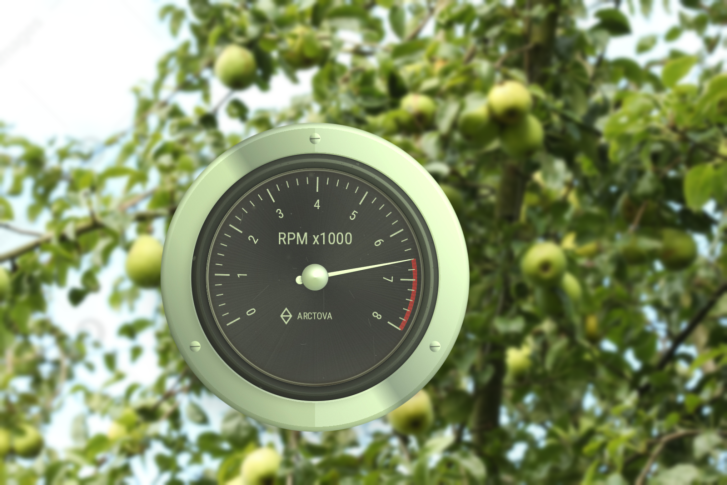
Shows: 6600 rpm
